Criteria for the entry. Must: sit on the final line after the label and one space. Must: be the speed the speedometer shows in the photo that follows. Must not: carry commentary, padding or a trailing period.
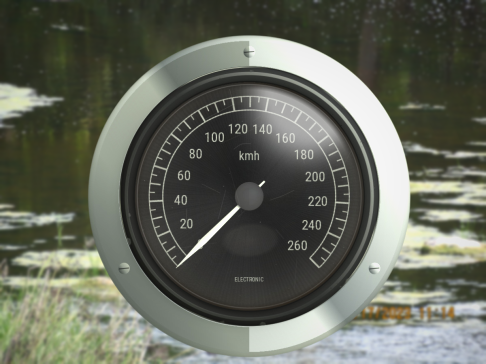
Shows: 0 km/h
